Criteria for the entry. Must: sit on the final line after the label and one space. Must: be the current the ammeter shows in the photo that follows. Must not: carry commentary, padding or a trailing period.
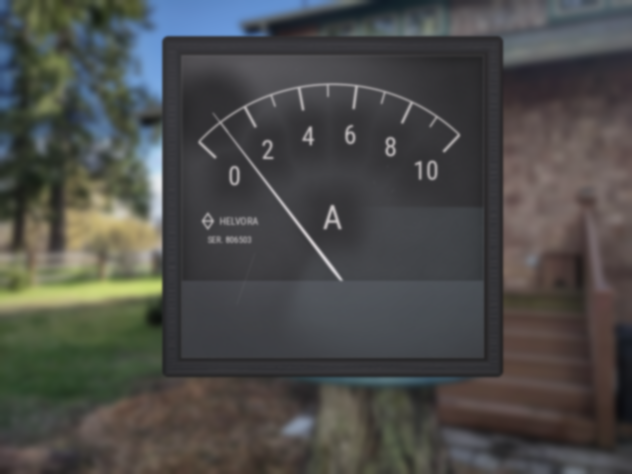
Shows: 1 A
